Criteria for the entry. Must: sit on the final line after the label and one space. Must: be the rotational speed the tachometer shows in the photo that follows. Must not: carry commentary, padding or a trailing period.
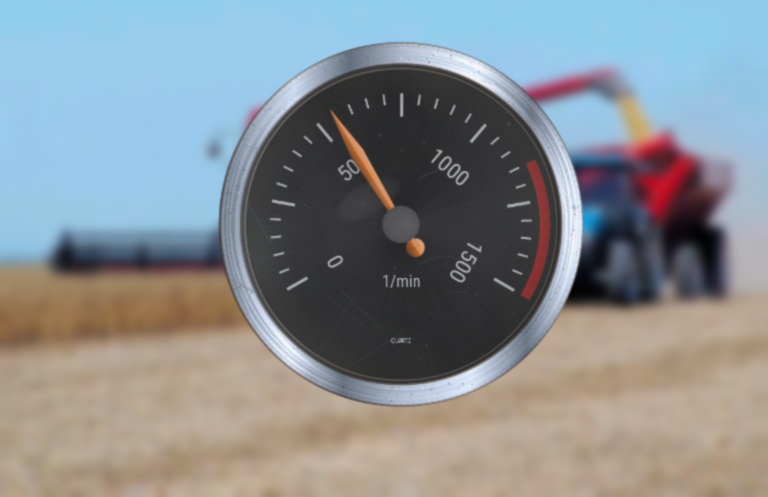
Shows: 550 rpm
